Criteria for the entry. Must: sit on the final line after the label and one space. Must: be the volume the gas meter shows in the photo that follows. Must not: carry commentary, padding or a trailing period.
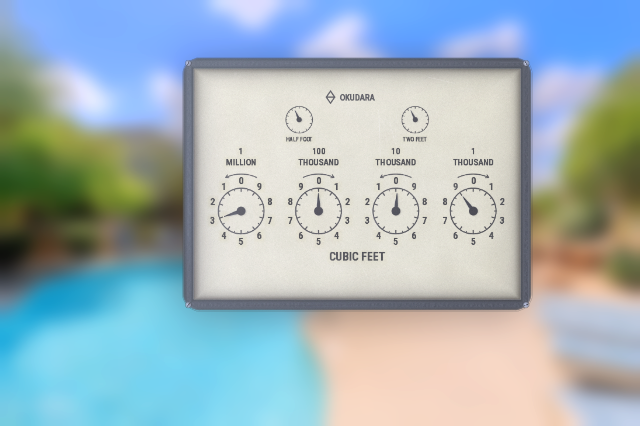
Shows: 299900 ft³
